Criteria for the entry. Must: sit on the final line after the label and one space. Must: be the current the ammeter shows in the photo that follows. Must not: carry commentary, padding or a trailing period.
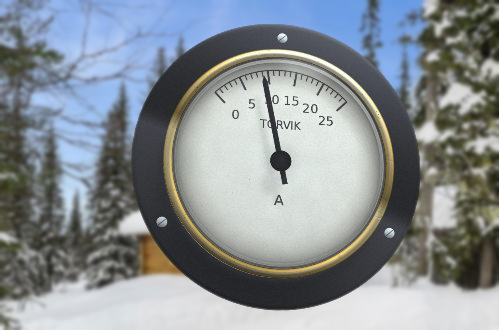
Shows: 9 A
